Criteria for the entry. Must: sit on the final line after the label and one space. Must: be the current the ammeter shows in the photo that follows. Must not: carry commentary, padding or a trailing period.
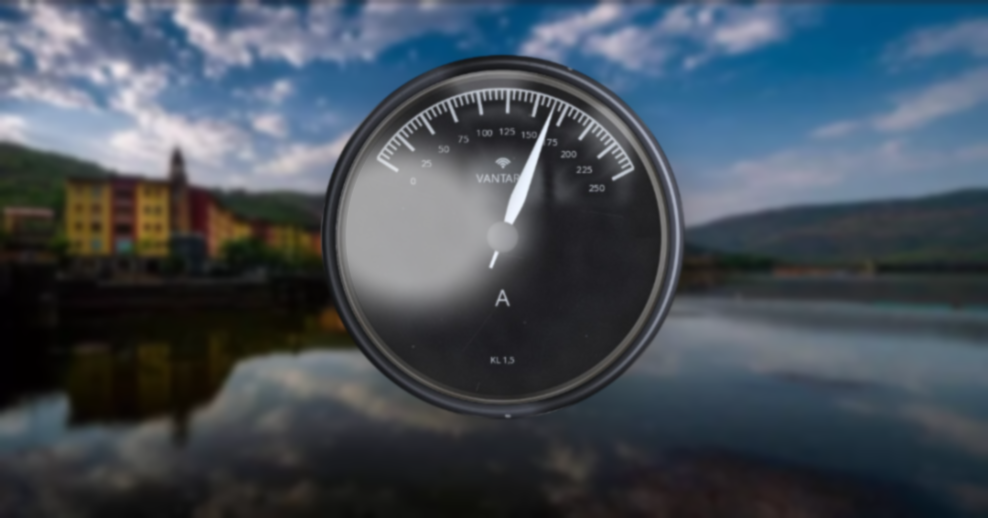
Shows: 165 A
